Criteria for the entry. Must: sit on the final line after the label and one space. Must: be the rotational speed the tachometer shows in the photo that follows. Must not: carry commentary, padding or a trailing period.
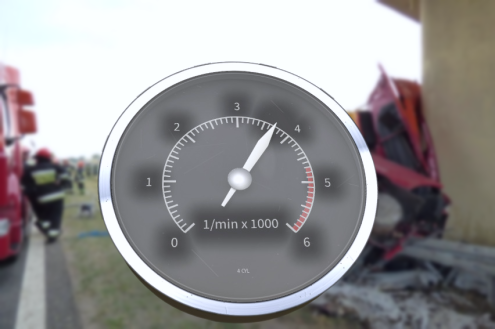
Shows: 3700 rpm
